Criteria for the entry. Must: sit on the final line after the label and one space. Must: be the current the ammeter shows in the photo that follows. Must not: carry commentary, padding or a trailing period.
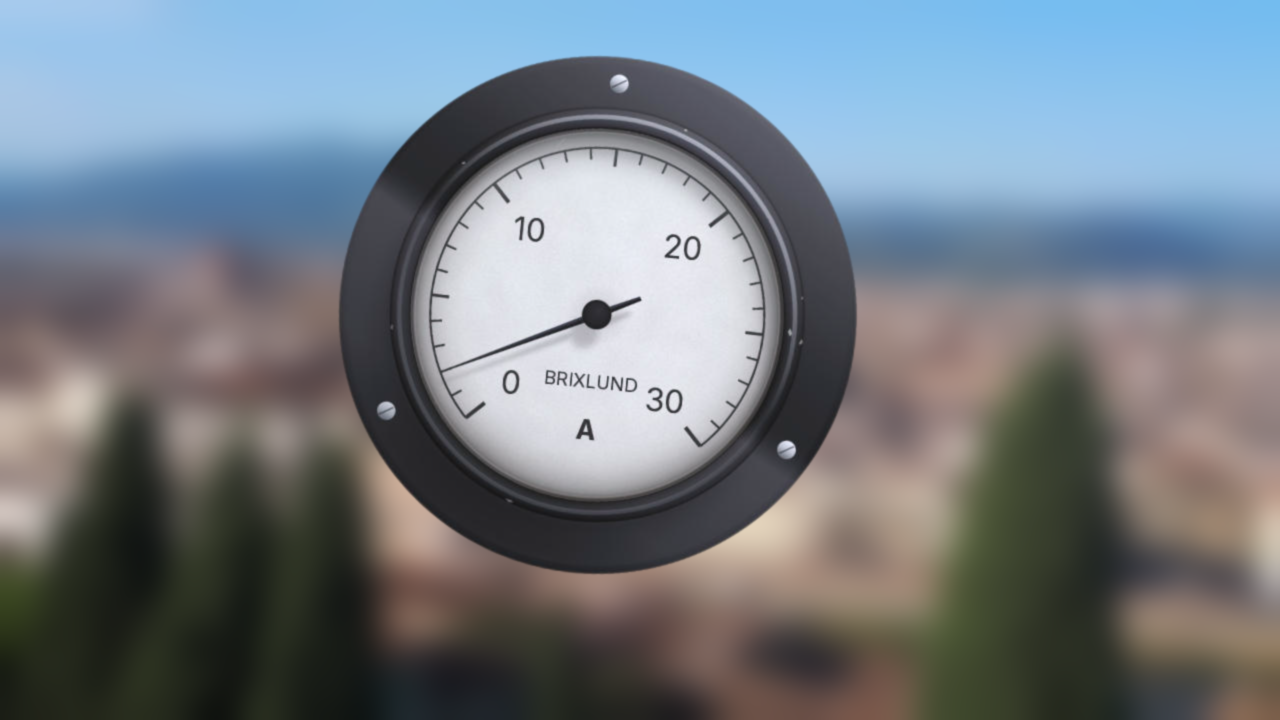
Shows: 2 A
